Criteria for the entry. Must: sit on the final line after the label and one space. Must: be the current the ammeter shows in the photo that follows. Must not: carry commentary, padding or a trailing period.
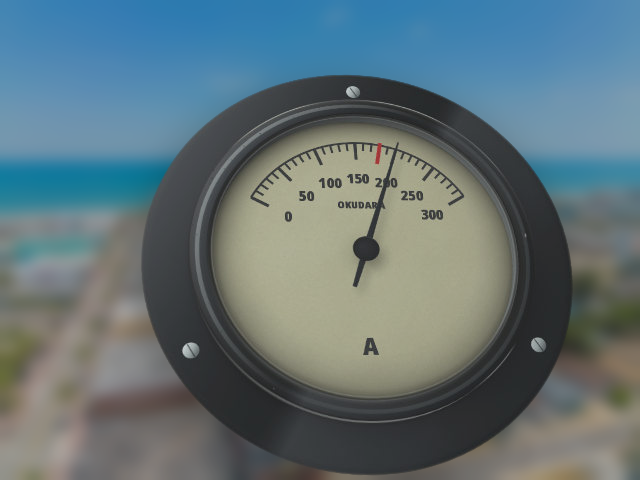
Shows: 200 A
